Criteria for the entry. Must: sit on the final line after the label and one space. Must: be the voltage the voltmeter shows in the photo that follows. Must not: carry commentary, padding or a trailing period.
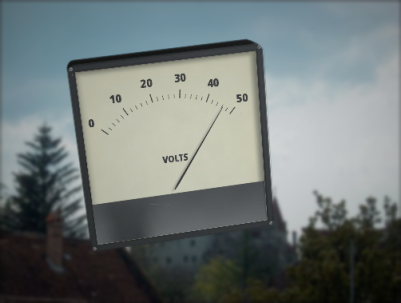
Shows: 46 V
